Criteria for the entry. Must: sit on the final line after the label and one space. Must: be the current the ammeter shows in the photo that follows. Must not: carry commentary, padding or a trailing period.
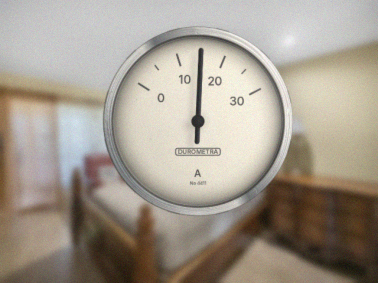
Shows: 15 A
